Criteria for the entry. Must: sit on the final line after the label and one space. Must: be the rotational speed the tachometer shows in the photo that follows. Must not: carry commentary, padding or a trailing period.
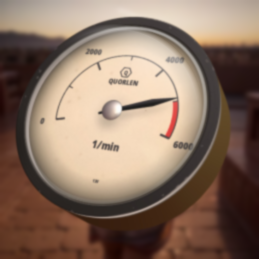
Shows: 5000 rpm
